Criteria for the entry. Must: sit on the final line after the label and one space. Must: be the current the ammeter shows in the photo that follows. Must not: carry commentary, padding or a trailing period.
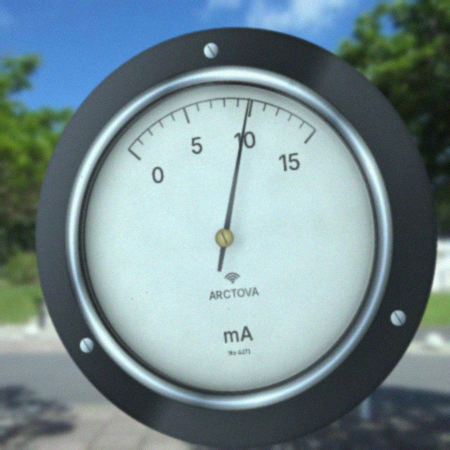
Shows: 10 mA
